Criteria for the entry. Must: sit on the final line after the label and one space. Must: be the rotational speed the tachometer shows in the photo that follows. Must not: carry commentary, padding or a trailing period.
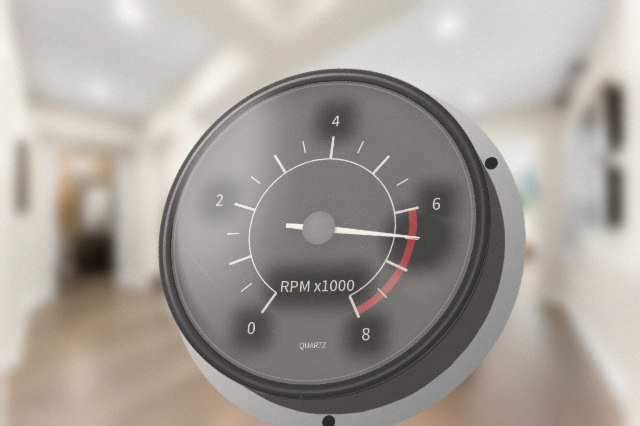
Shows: 6500 rpm
